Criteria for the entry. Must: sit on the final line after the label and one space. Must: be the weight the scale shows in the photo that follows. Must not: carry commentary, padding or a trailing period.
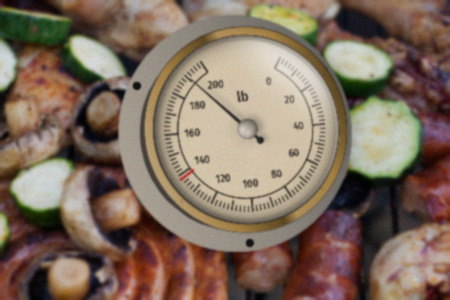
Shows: 190 lb
